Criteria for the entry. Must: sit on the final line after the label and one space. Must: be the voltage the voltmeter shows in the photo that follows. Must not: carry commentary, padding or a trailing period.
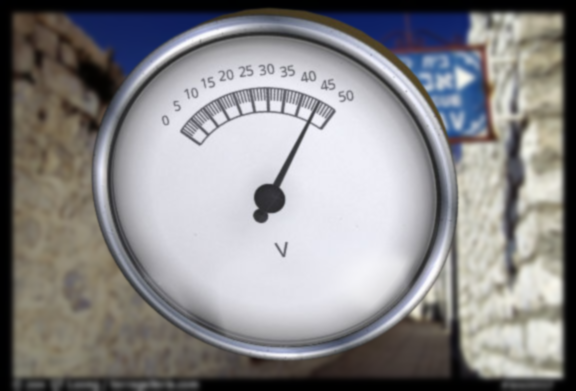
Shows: 45 V
